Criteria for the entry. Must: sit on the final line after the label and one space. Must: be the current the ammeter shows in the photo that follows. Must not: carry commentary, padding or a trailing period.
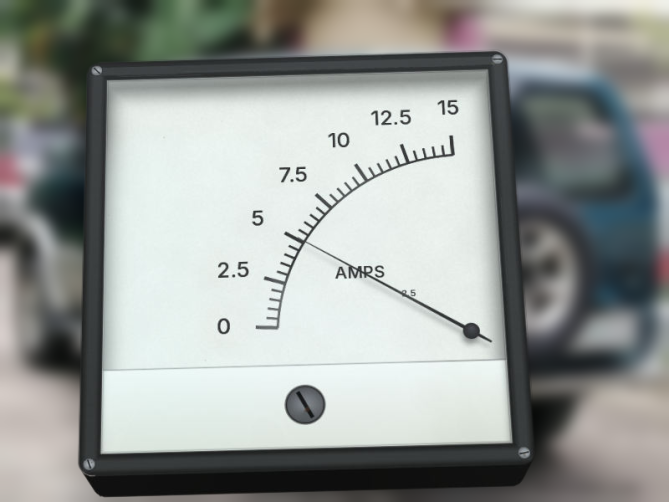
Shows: 5 A
